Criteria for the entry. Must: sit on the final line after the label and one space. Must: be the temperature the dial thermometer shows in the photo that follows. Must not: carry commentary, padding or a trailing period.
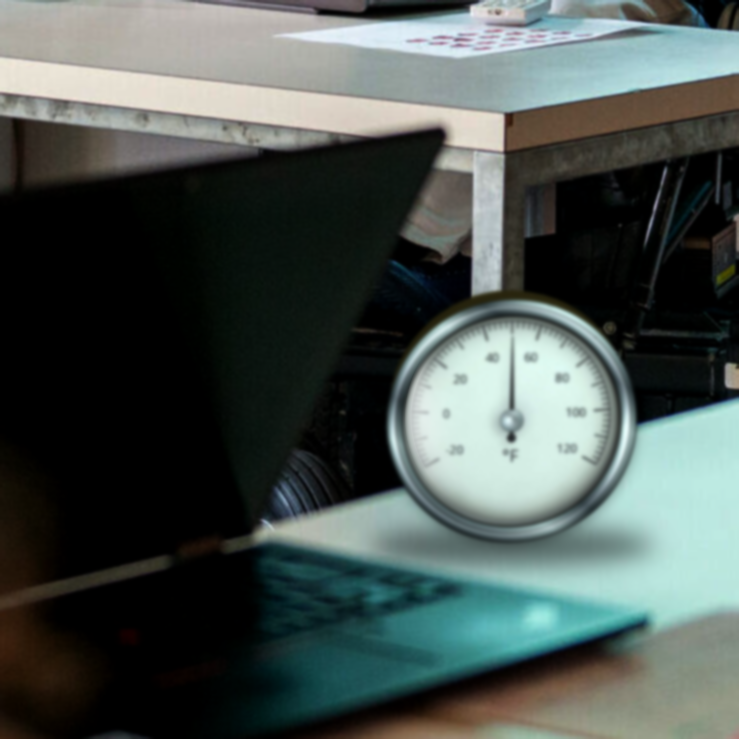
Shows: 50 °F
